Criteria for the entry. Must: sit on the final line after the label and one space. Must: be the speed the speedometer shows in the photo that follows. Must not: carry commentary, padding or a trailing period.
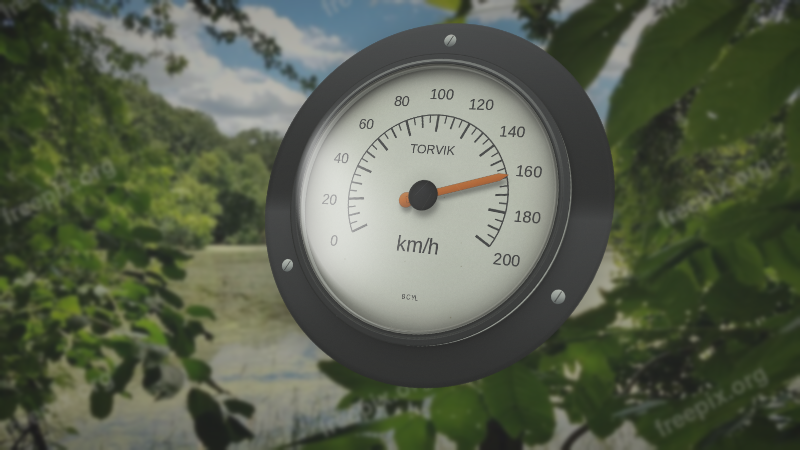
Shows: 160 km/h
